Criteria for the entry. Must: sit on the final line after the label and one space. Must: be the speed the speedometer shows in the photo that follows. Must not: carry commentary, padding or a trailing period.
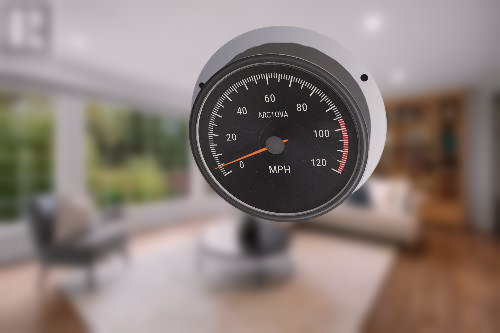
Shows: 5 mph
